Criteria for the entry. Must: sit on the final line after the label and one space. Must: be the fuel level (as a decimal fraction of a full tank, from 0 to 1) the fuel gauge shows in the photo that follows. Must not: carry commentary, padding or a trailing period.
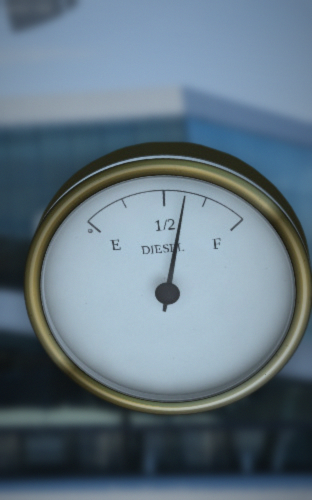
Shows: 0.625
